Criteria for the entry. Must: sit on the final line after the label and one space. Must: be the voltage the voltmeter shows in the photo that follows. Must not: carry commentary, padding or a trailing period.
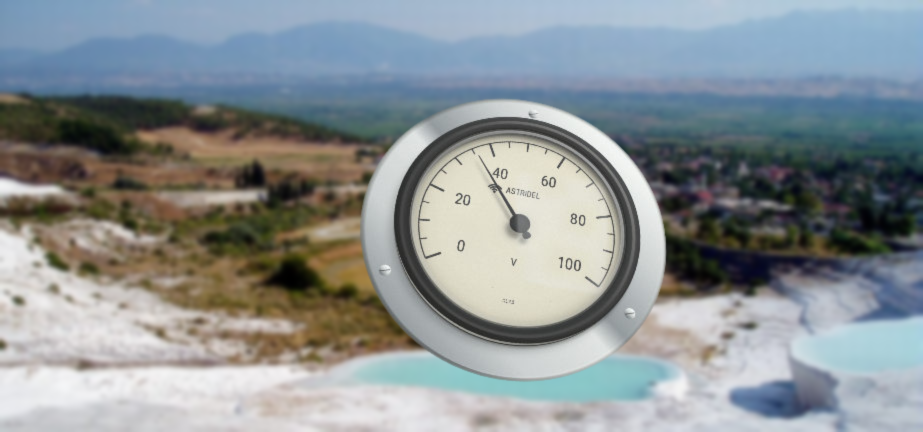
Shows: 35 V
